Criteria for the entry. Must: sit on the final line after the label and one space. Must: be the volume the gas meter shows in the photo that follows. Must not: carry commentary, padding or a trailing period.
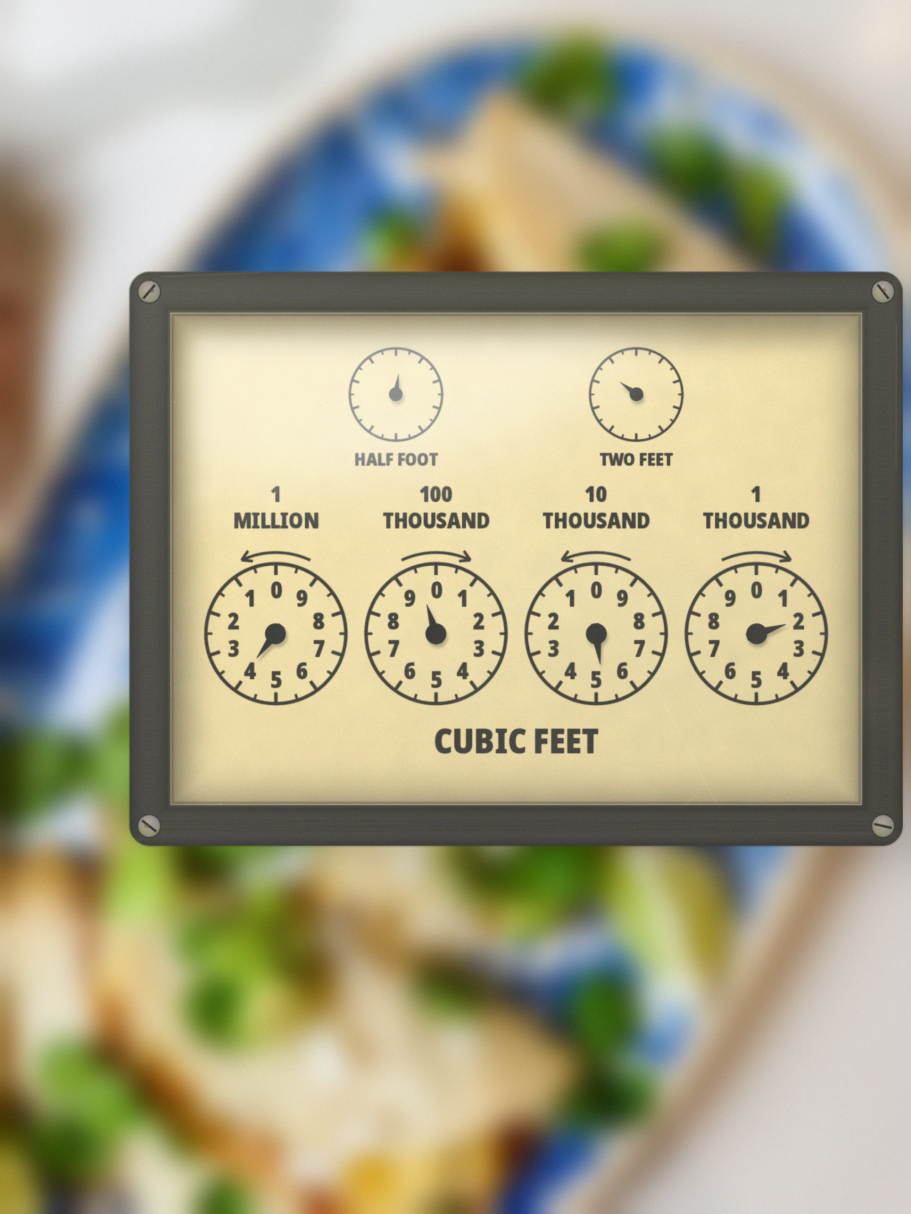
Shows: 395200 ft³
